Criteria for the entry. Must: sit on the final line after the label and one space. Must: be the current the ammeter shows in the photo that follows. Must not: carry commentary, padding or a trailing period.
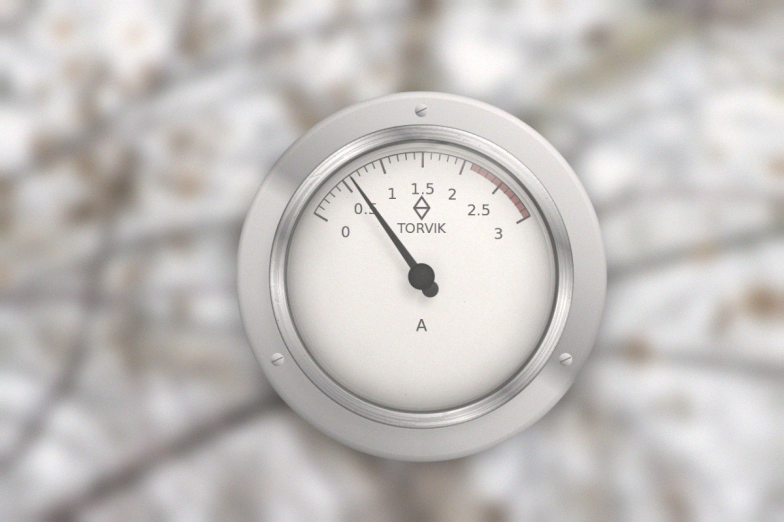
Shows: 0.6 A
